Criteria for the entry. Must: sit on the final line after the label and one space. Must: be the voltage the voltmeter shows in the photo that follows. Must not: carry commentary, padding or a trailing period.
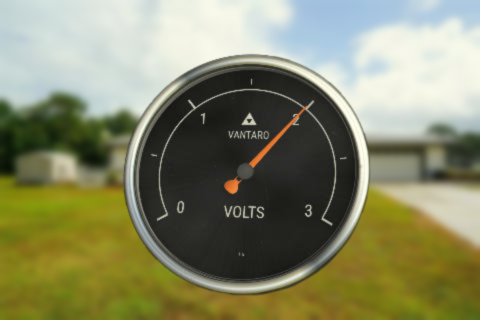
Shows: 2 V
